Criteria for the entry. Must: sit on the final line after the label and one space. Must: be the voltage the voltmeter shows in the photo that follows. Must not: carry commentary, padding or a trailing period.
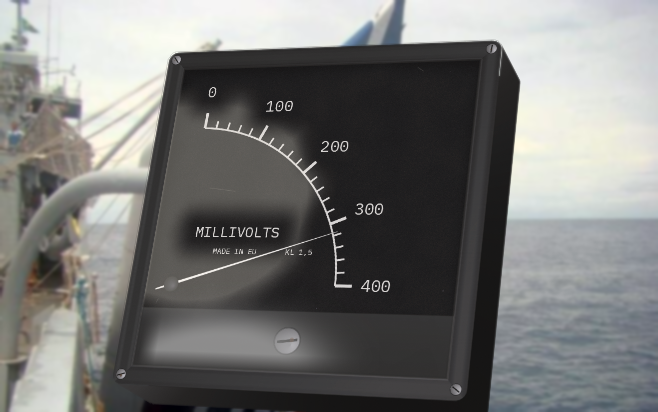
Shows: 320 mV
